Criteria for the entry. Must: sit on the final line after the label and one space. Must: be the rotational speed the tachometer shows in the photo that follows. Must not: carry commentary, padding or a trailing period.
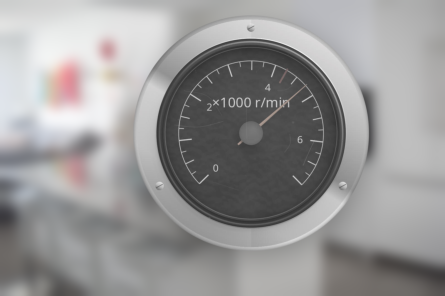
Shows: 4750 rpm
